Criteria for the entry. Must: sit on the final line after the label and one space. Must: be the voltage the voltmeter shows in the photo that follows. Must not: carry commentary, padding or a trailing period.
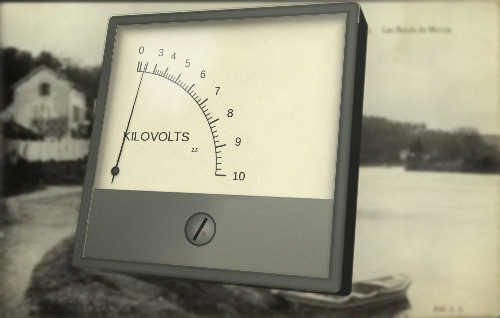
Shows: 2 kV
